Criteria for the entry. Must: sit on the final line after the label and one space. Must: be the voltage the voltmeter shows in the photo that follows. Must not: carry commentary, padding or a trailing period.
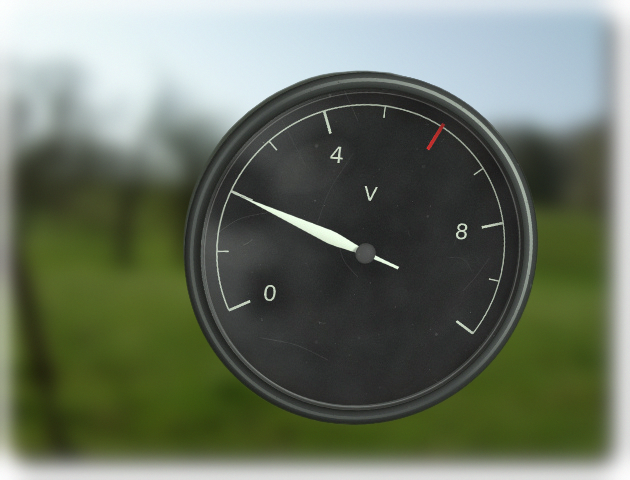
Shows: 2 V
